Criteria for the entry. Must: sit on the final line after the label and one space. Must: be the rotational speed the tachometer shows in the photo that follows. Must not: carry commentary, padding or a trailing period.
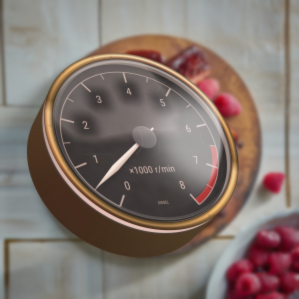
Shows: 500 rpm
